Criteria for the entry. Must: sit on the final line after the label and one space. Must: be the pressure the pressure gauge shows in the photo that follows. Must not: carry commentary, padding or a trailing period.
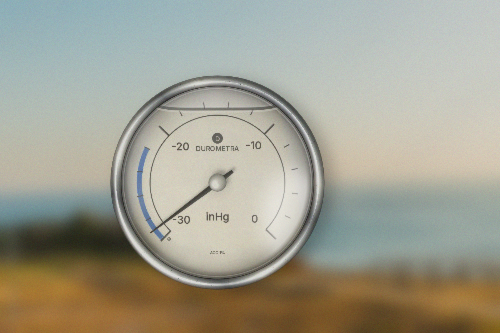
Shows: -29 inHg
